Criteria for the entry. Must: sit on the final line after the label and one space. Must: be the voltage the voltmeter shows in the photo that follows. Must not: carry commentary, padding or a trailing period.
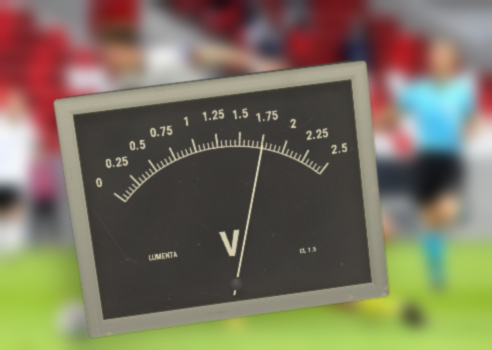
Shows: 1.75 V
